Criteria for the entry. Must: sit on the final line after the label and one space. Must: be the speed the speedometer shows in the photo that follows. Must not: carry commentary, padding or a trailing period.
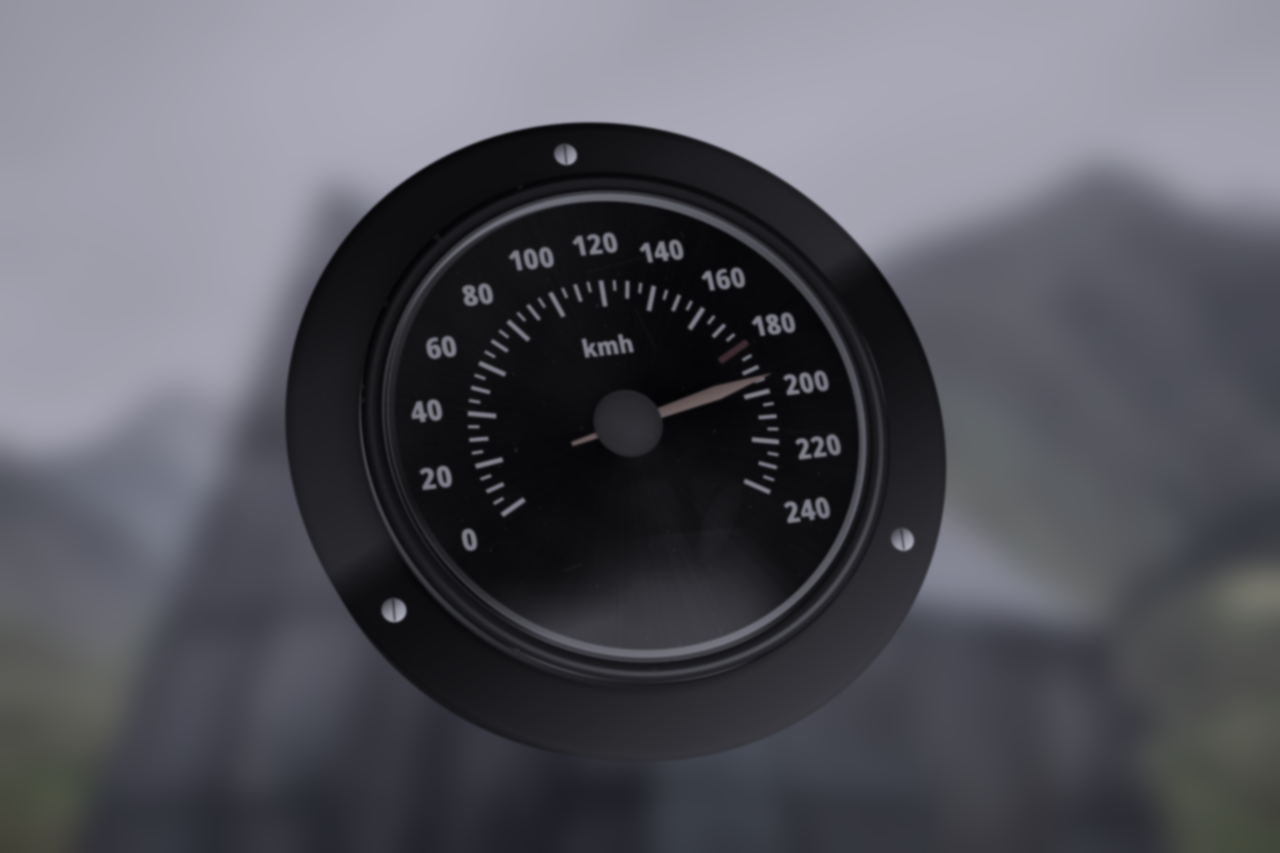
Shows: 195 km/h
